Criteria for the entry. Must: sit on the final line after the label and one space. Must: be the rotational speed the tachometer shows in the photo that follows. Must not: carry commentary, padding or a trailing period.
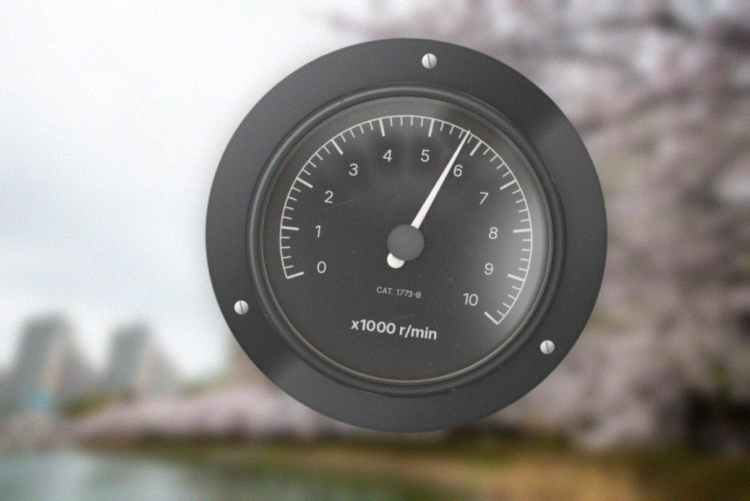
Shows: 5700 rpm
